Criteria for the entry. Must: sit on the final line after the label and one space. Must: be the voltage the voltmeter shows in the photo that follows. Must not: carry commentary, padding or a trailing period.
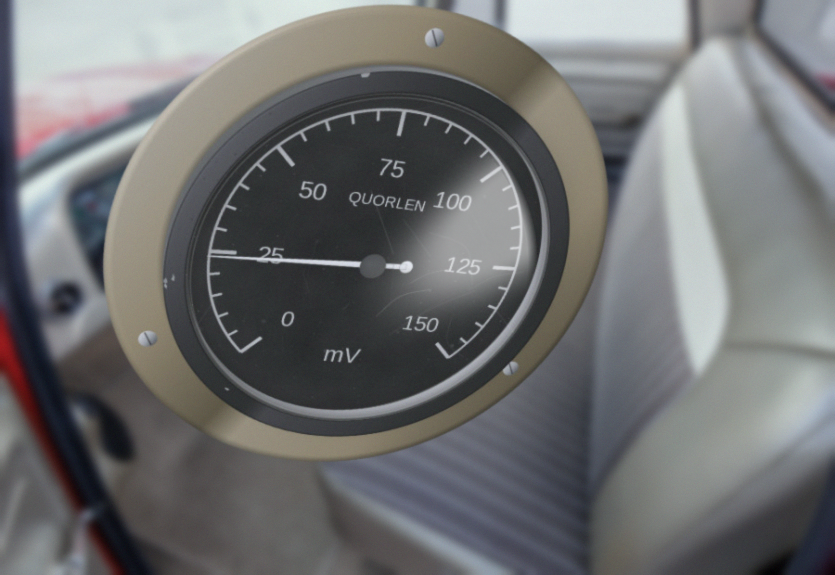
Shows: 25 mV
